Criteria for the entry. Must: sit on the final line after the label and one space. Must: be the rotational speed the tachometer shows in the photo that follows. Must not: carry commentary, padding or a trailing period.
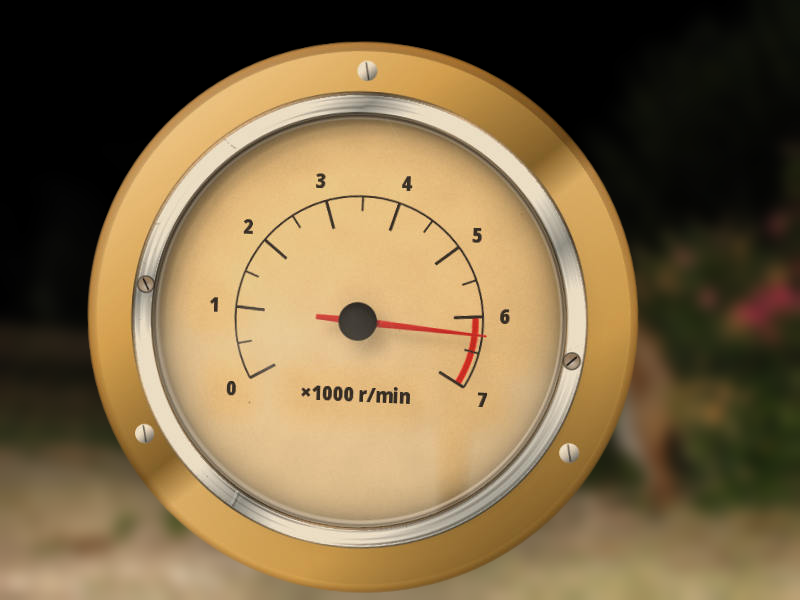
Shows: 6250 rpm
